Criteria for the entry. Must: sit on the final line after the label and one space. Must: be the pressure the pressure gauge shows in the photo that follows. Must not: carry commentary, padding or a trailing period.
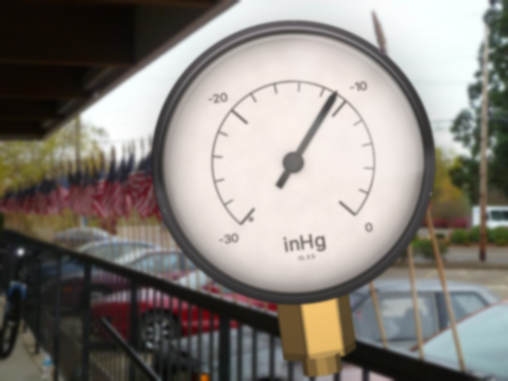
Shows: -11 inHg
